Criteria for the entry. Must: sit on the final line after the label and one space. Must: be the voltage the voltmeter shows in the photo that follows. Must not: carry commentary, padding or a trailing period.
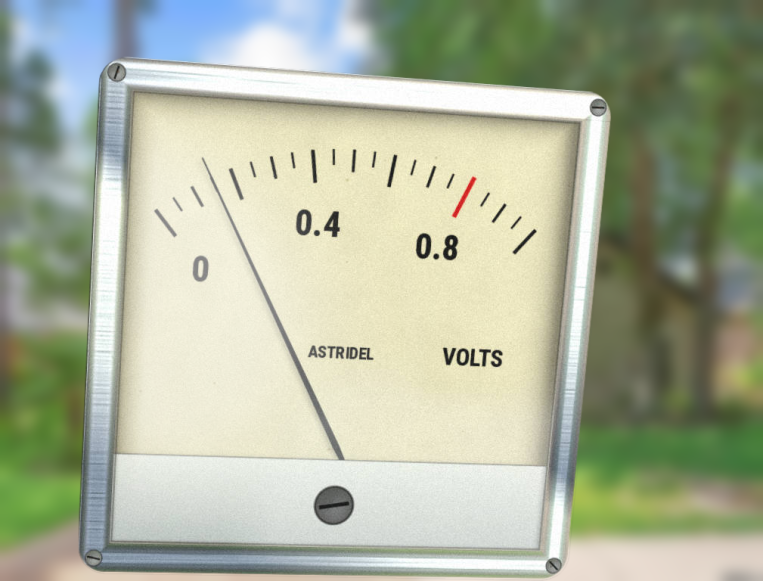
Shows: 0.15 V
